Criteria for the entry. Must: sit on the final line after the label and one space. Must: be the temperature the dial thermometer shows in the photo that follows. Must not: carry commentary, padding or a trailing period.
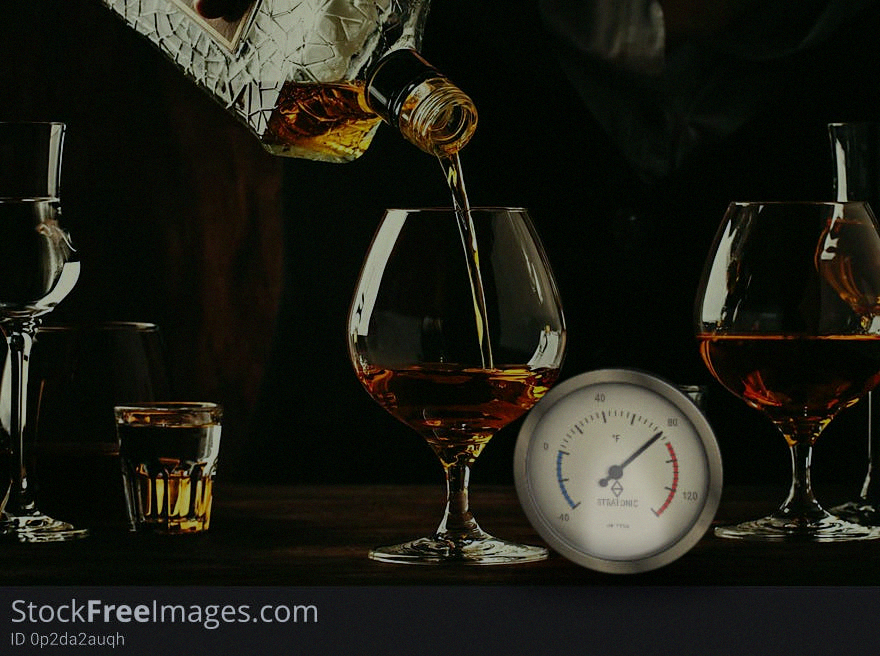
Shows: 80 °F
